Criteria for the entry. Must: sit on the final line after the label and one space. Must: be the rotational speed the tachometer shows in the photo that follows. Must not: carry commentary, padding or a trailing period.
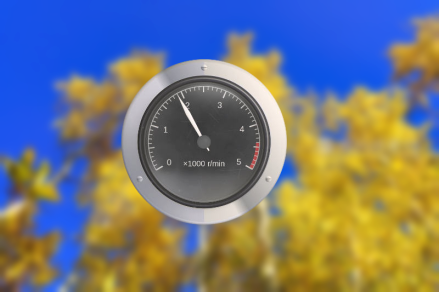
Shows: 1900 rpm
